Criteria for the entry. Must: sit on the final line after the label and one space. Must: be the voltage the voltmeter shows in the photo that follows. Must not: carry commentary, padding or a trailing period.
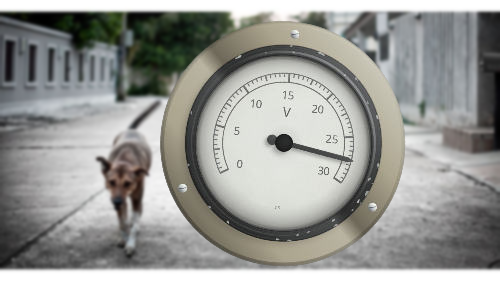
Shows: 27.5 V
